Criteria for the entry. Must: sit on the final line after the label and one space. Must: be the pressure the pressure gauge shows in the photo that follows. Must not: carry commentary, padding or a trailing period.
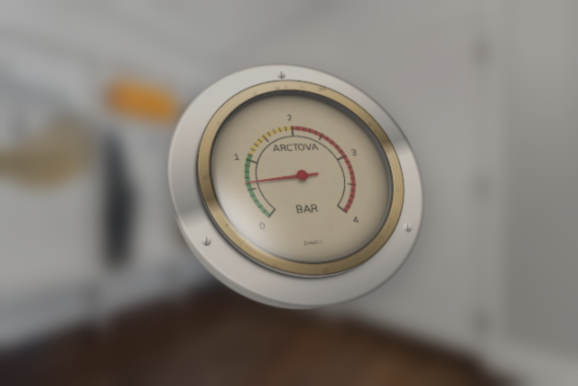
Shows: 0.6 bar
